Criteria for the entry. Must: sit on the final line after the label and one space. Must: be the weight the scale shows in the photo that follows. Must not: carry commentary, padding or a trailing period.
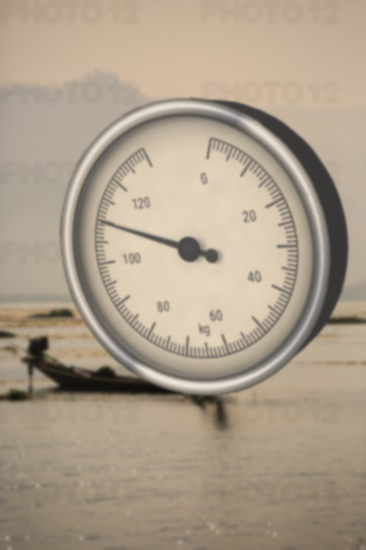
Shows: 110 kg
